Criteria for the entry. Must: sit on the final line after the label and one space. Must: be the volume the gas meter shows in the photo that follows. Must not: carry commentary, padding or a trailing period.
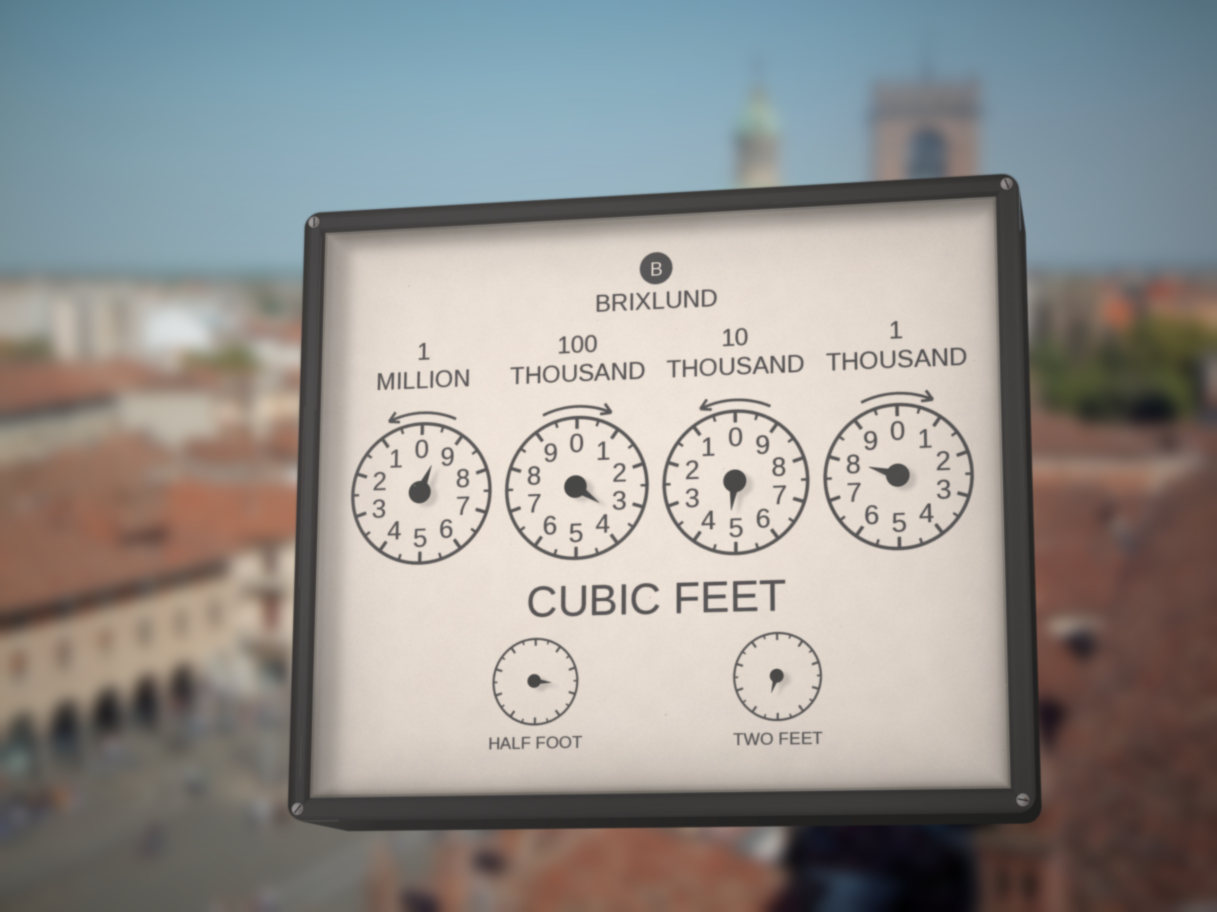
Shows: 934800 ft³
